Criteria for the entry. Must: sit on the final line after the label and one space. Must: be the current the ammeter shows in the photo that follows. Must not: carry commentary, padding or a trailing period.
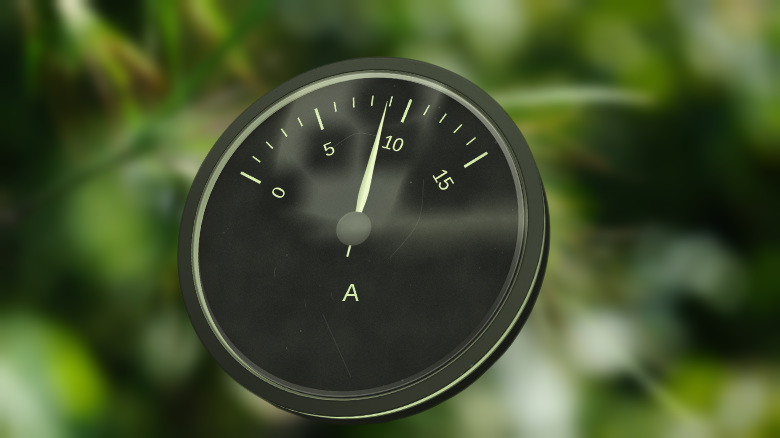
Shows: 9 A
